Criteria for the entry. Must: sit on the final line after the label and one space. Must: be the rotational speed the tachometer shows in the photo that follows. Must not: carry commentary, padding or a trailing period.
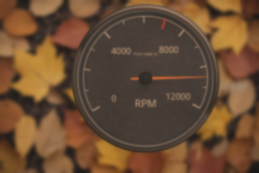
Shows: 10500 rpm
